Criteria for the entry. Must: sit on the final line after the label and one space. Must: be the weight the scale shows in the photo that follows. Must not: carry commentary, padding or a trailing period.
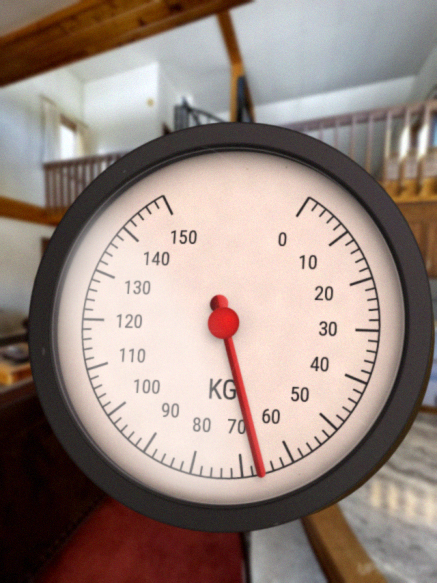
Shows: 66 kg
